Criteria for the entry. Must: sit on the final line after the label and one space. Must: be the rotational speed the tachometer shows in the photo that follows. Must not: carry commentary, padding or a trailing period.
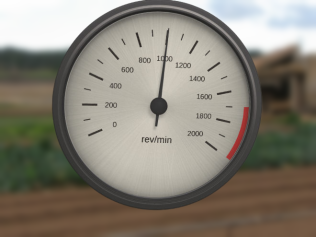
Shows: 1000 rpm
